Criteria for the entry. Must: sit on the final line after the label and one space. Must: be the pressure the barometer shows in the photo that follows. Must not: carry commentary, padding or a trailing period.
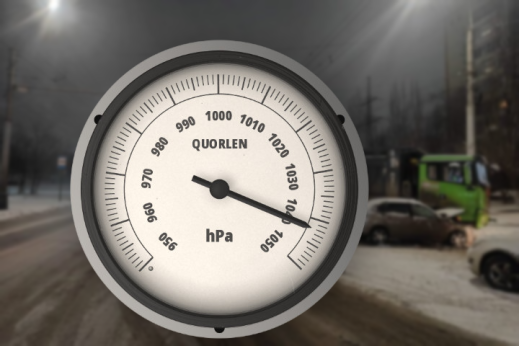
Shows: 1042 hPa
